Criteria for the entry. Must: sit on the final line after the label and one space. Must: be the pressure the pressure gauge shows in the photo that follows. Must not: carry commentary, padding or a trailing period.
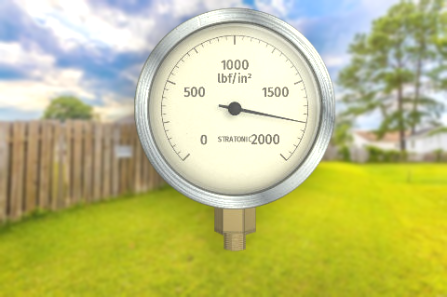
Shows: 1750 psi
